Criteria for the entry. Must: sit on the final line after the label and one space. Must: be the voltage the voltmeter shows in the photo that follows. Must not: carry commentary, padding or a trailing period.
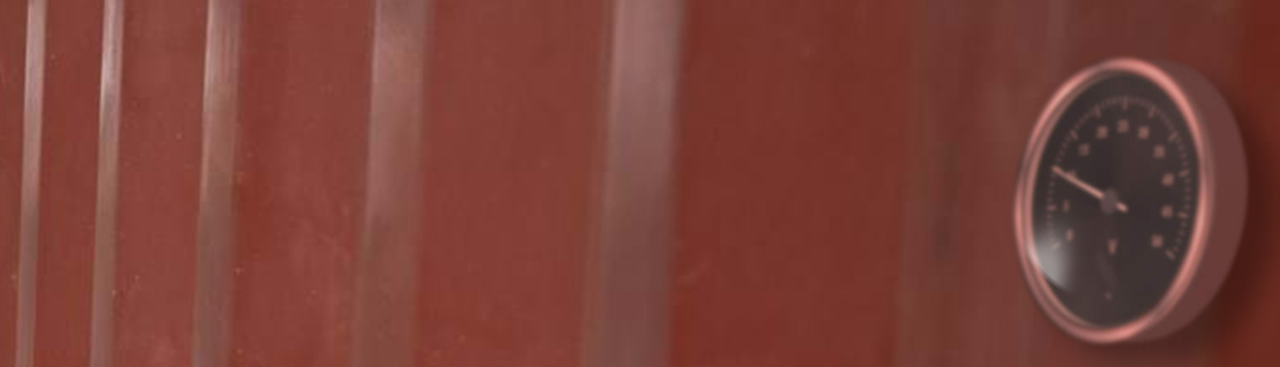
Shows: 10 V
